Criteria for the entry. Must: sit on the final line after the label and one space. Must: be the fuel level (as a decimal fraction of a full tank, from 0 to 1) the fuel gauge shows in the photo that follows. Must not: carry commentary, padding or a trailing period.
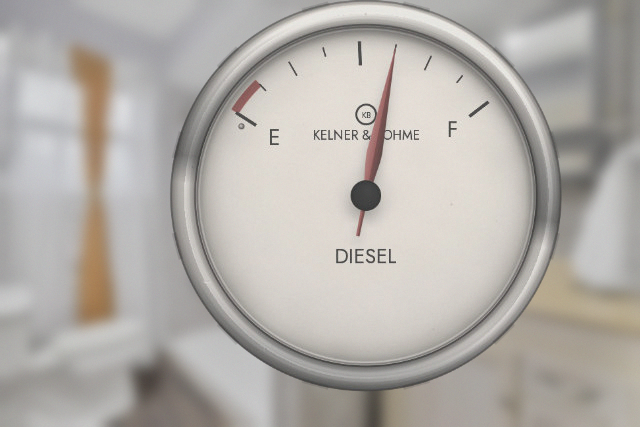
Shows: 0.625
